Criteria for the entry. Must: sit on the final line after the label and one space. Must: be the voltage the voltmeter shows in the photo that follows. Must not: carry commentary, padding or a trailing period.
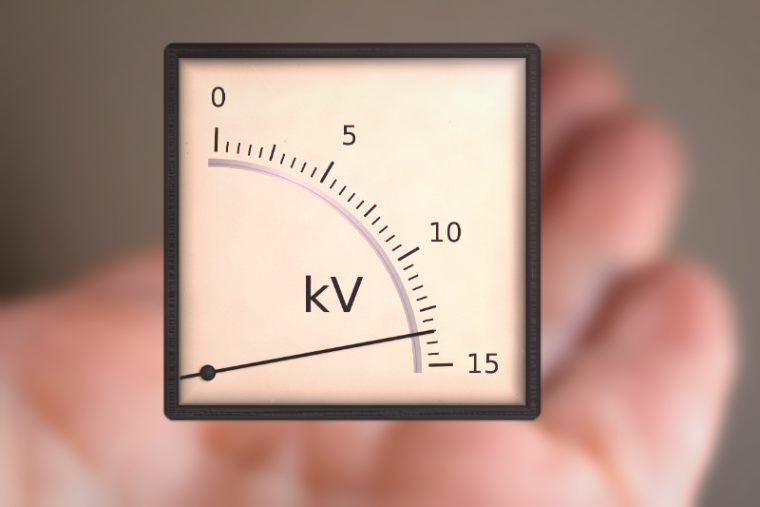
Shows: 13.5 kV
